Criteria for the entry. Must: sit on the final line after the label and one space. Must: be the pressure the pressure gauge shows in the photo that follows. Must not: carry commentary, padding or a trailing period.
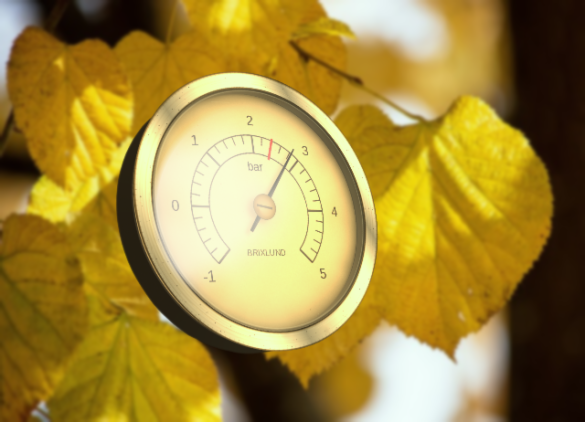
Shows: 2.8 bar
